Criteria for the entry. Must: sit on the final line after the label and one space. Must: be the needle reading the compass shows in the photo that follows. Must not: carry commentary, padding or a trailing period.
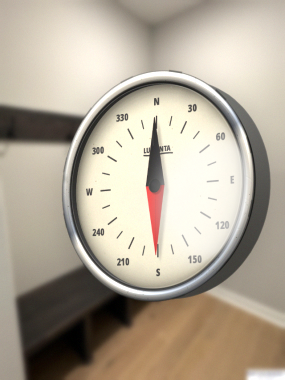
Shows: 180 °
